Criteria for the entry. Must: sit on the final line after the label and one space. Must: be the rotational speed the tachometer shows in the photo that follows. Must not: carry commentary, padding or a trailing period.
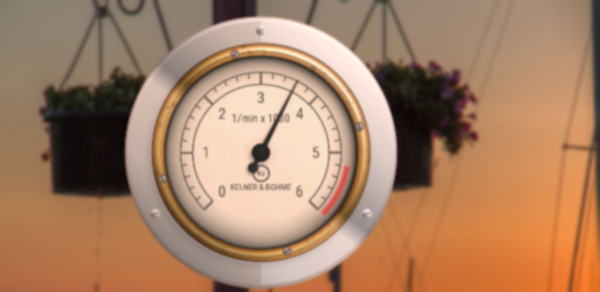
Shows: 3600 rpm
